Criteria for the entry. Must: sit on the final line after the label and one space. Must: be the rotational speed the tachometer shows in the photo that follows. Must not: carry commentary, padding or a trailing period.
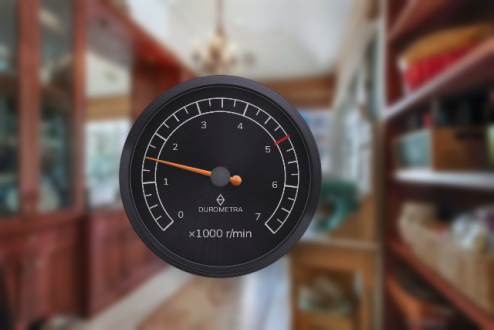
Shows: 1500 rpm
